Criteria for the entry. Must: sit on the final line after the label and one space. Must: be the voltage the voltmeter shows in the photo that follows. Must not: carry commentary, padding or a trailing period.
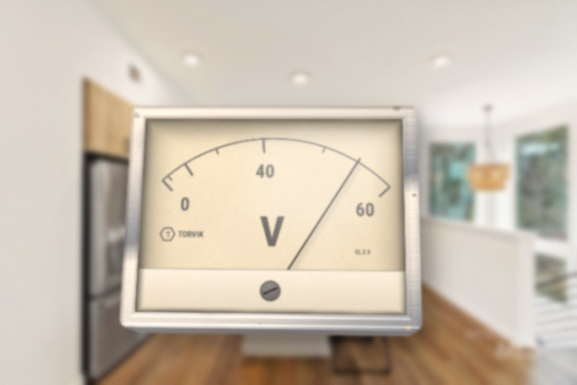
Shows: 55 V
